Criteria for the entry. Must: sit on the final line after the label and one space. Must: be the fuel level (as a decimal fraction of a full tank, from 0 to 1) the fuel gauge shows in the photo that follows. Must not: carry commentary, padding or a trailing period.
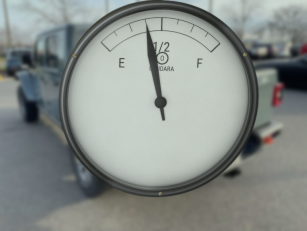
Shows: 0.375
